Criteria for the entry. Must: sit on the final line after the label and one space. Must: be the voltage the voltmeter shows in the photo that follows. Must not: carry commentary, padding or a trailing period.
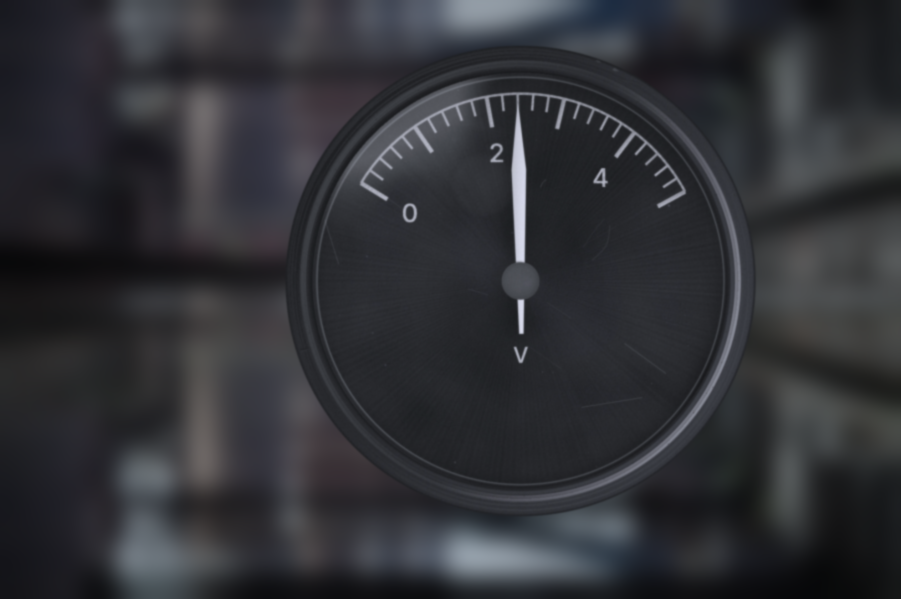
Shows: 2.4 V
